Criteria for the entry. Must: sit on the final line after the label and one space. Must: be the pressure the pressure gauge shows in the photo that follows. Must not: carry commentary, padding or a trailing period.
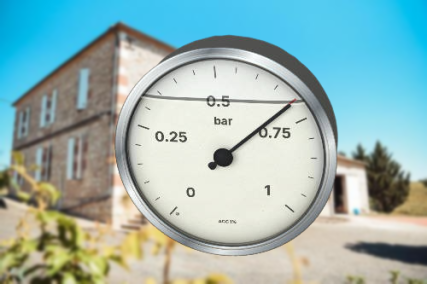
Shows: 0.7 bar
